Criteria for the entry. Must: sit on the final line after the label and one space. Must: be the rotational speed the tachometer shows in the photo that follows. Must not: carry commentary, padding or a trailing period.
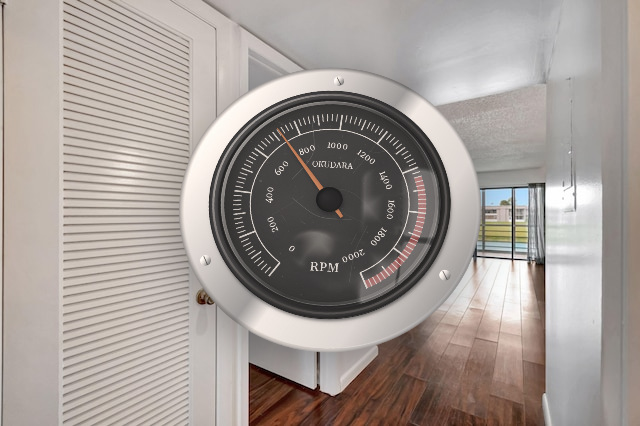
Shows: 720 rpm
